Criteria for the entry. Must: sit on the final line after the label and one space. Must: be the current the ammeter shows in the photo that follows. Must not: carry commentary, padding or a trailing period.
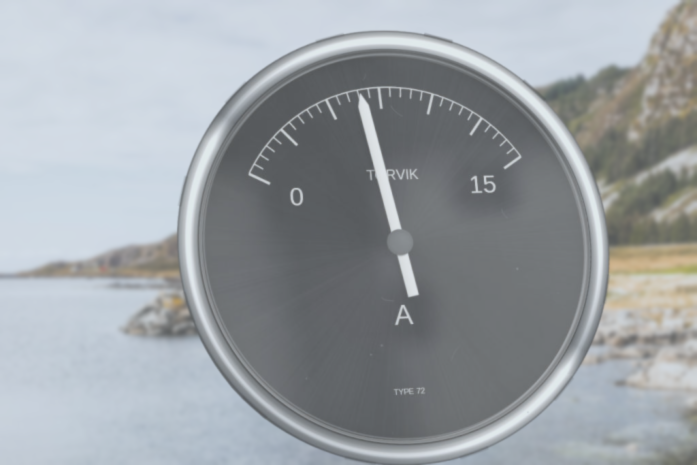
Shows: 6.5 A
